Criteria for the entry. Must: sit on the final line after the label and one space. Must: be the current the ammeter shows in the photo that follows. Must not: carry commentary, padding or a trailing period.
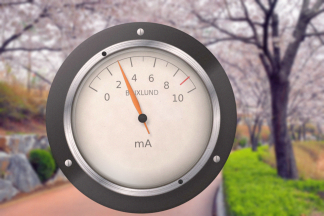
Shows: 3 mA
